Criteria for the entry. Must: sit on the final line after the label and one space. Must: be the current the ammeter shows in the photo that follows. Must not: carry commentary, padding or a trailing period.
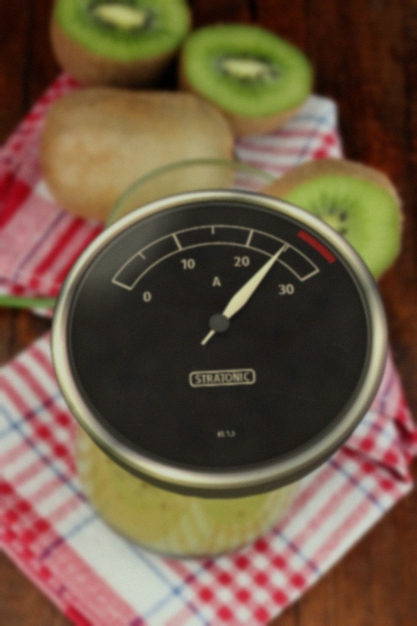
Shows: 25 A
